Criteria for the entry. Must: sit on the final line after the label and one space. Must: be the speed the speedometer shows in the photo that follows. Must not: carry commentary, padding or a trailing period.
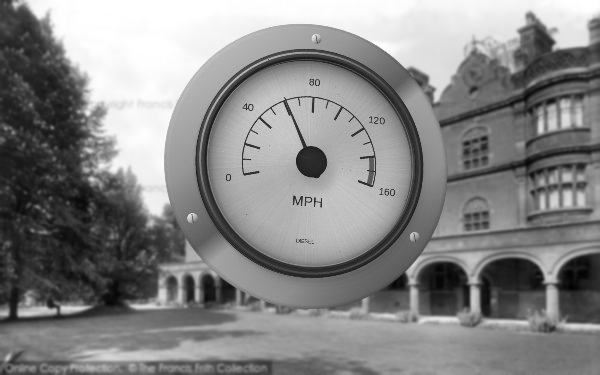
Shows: 60 mph
